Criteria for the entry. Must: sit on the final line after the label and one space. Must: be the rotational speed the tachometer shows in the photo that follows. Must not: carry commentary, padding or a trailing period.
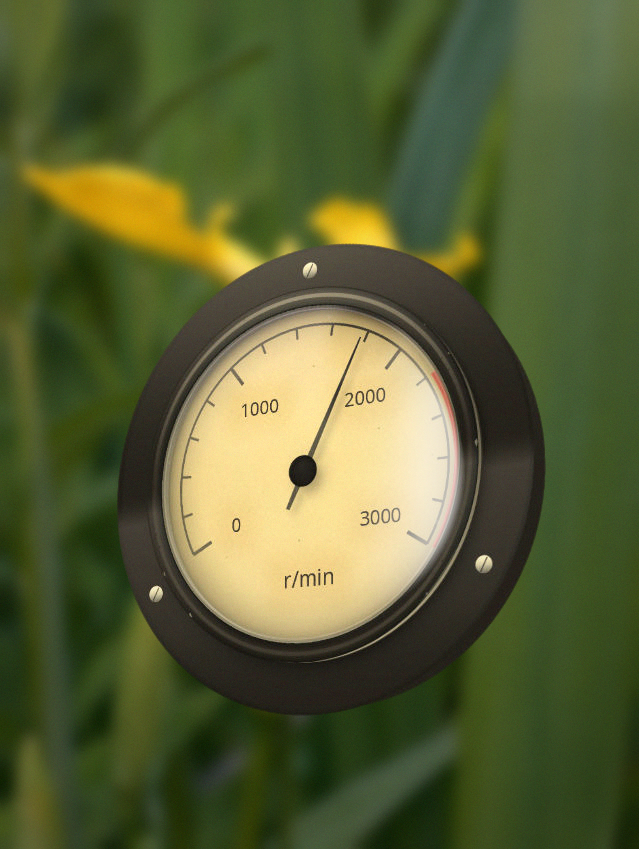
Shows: 1800 rpm
